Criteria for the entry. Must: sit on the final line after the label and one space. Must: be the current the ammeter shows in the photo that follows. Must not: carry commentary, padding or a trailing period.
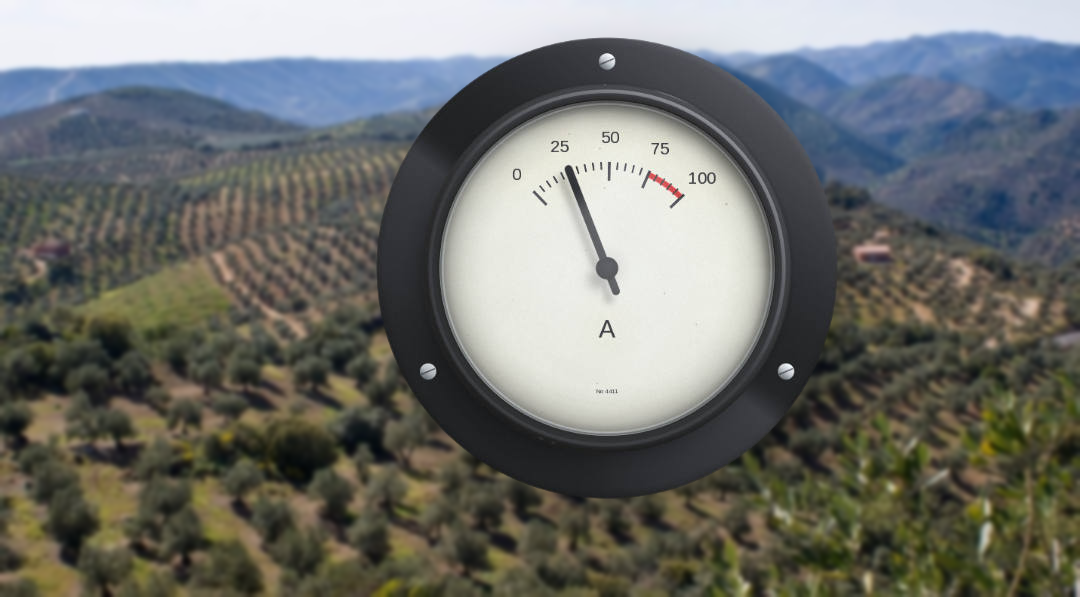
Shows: 25 A
